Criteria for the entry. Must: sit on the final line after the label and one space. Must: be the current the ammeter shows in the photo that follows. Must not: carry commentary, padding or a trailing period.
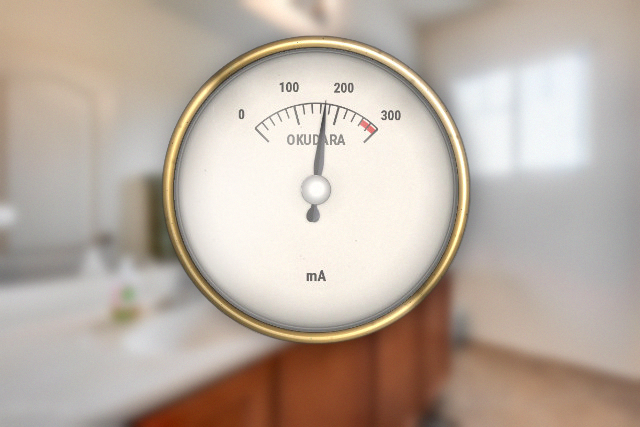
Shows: 170 mA
